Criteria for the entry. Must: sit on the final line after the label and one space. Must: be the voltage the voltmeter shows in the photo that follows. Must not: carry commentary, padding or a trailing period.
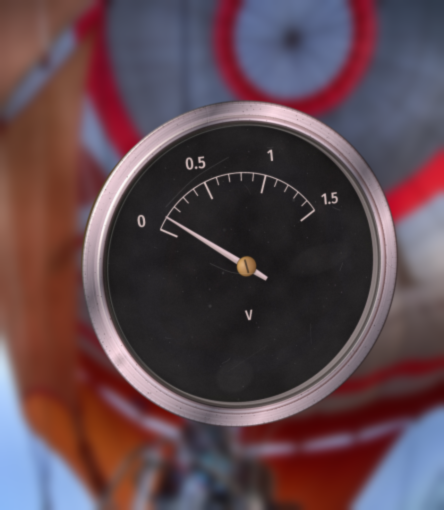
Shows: 0.1 V
